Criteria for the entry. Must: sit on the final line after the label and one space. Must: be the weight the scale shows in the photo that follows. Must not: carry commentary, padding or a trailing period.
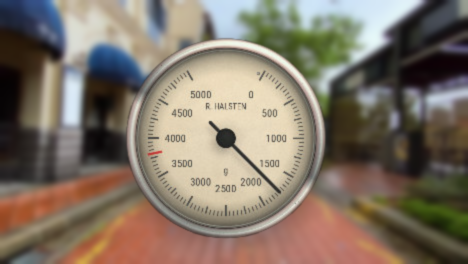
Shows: 1750 g
